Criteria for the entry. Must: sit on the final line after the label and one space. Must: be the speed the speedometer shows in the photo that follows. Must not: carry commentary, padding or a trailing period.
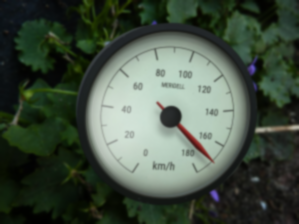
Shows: 170 km/h
